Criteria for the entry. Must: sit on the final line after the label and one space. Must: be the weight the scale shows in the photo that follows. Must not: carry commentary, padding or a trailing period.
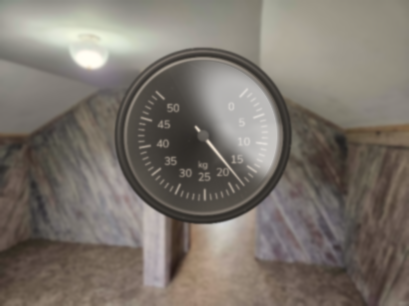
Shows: 18 kg
